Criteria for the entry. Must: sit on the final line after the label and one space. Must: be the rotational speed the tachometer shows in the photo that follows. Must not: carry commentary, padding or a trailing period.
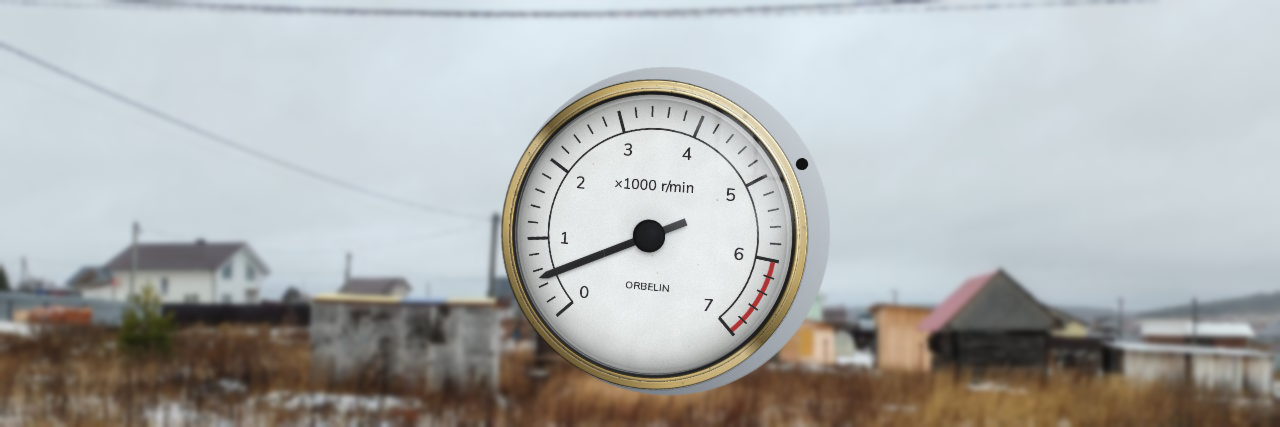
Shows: 500 rpm
